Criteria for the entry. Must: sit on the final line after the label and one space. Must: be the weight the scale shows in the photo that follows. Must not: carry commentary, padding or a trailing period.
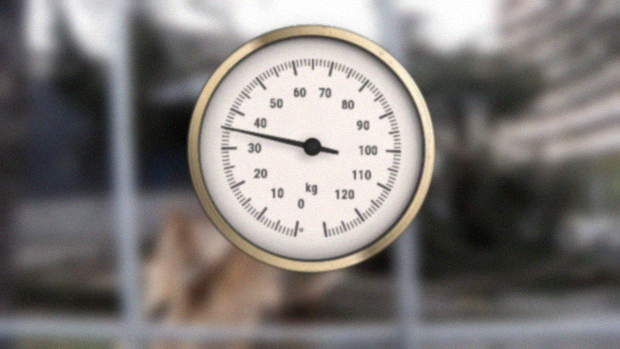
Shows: 35 kg
